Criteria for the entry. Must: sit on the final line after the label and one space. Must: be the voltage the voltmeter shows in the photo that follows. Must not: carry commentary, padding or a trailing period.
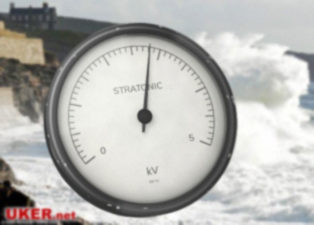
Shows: 2.8 kV
